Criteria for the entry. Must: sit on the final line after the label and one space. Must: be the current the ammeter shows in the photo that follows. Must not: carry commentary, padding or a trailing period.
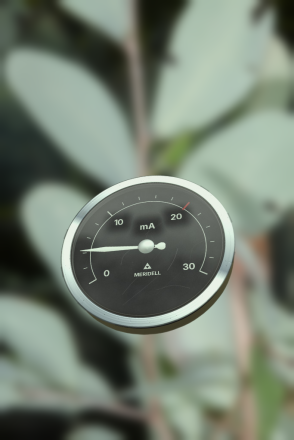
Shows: 4 mA
